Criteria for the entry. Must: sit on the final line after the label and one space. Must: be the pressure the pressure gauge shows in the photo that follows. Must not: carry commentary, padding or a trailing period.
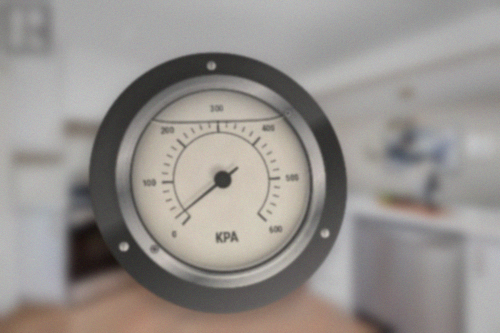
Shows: 20 kPa
